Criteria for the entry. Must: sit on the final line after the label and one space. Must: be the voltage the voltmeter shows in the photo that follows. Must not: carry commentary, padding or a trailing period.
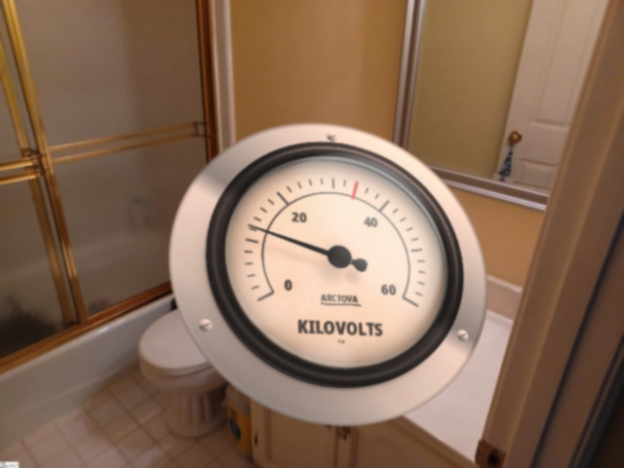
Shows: 12 kV
